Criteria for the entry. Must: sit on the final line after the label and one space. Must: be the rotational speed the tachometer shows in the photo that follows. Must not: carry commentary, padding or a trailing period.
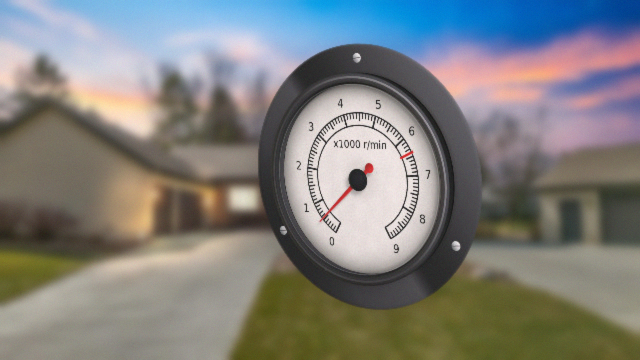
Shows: 500 rpm
